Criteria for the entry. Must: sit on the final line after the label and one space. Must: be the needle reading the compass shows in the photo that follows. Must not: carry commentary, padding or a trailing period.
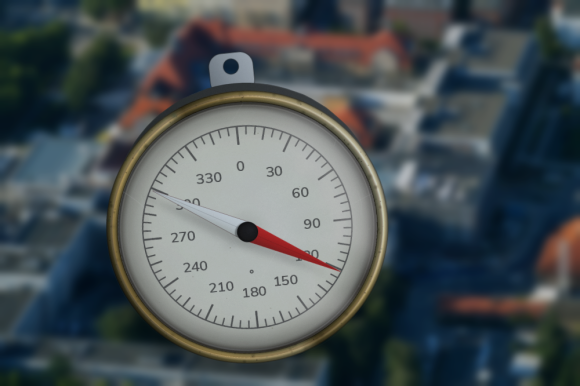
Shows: 120 °
